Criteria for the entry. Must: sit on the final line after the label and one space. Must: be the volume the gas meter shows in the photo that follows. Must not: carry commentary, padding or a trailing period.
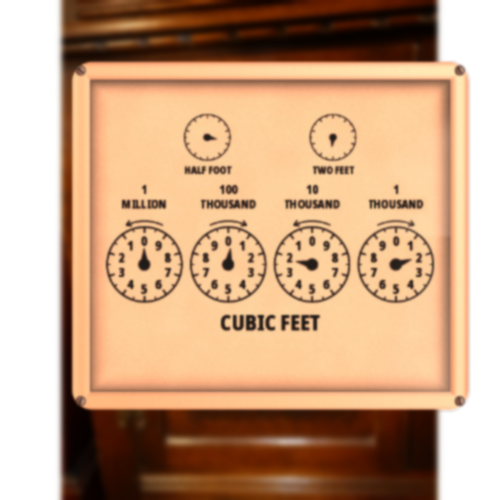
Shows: 2200 ft³
